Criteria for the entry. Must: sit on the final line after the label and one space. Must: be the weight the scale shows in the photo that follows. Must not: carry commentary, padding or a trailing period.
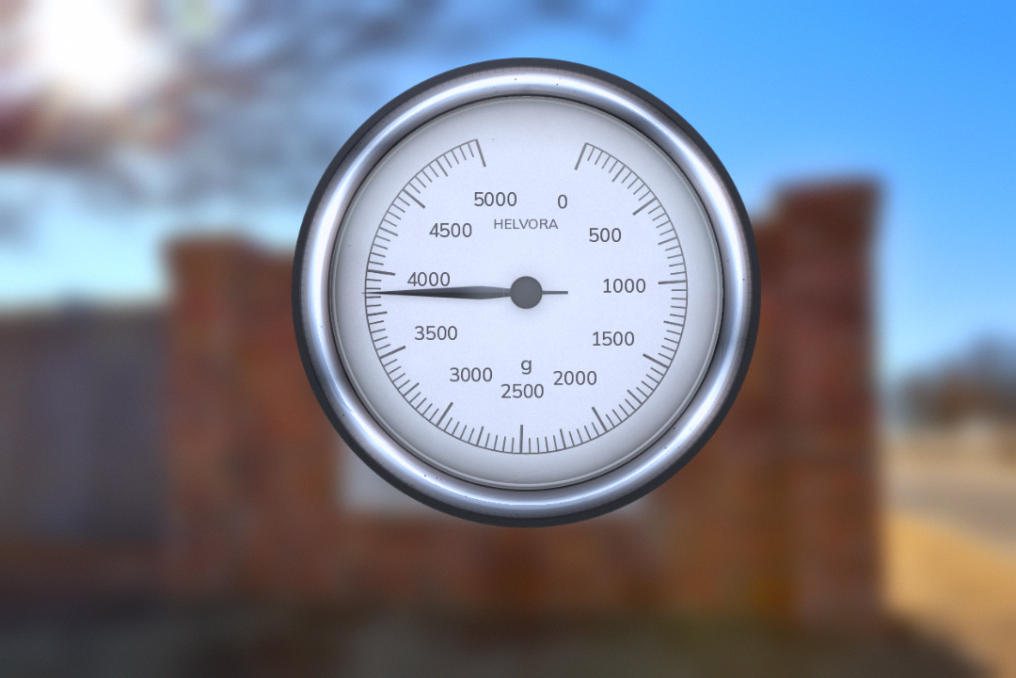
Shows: 3875 g
